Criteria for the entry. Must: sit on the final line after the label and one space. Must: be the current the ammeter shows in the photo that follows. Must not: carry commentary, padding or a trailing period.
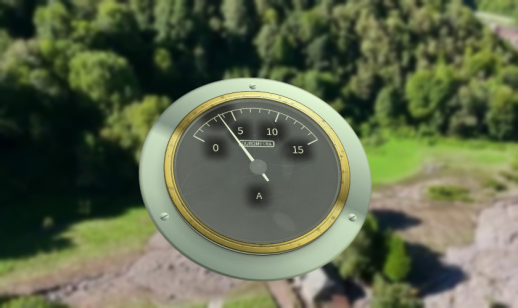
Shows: 3.5 A
